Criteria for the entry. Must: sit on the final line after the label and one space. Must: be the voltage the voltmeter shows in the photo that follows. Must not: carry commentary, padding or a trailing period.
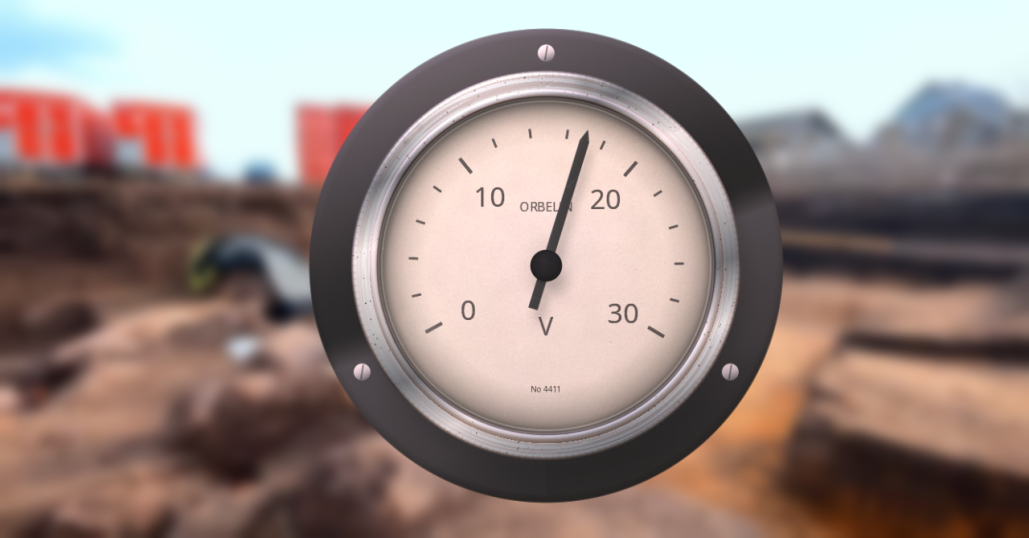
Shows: 17 V
